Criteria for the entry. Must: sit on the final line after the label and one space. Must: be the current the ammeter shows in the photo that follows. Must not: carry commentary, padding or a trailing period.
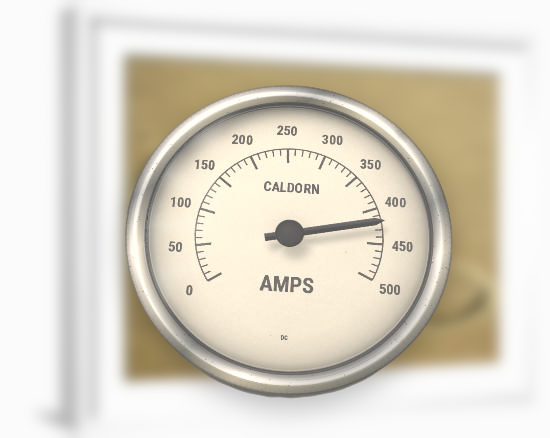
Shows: 420 A
